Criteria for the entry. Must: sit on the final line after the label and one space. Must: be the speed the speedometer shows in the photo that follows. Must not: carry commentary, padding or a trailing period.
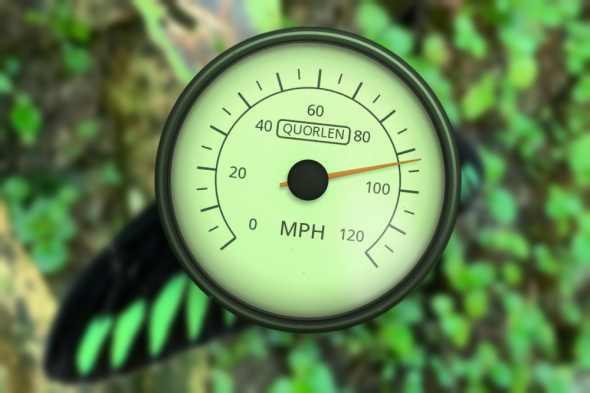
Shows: 92.5 mph
